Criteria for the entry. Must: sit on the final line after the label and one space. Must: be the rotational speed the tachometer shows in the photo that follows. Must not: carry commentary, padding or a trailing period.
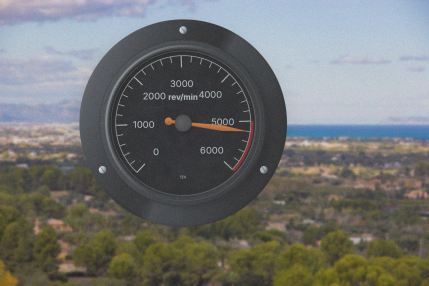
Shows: 5200 rpm
